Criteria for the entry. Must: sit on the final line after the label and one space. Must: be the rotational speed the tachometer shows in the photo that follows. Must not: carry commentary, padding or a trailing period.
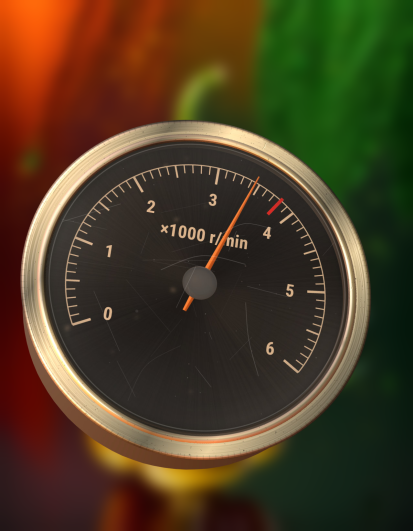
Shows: 3450 rpm
